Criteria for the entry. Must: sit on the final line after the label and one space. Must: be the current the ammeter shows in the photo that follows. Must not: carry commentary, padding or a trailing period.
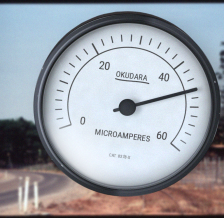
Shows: 46 µA
